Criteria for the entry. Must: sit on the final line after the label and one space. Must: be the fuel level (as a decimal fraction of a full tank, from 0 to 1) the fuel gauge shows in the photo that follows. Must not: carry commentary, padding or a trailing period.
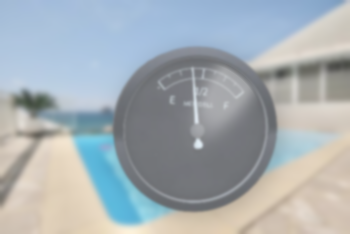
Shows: 0.375
